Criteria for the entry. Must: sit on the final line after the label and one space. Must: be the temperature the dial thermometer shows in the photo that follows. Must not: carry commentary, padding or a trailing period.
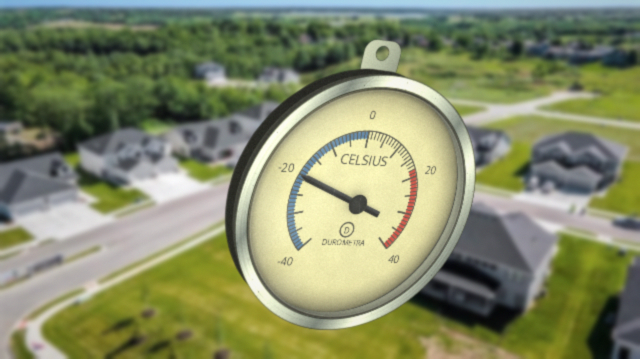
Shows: -20 °C
